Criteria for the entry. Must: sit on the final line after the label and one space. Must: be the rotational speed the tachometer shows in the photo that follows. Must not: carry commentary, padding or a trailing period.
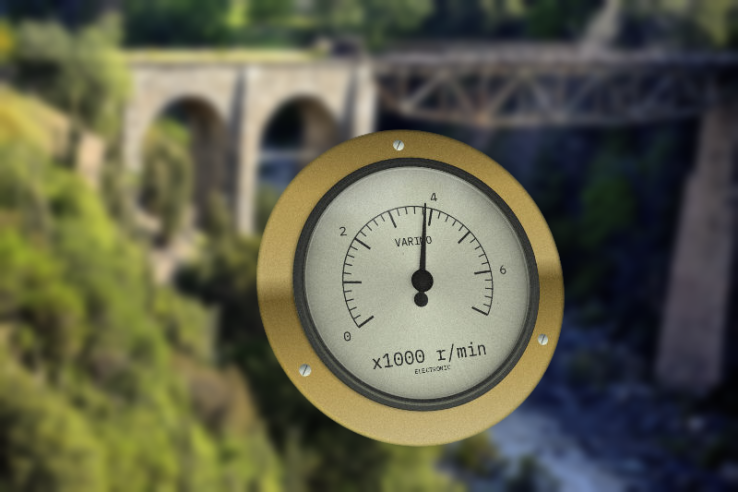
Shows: 3800 rpm
